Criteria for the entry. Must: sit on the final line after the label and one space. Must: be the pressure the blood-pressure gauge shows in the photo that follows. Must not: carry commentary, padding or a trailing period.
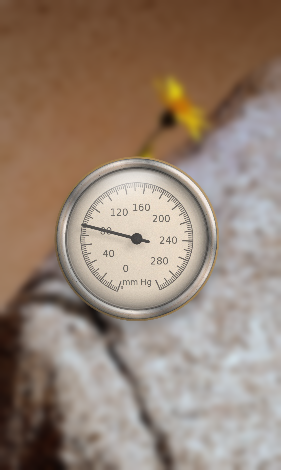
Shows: 80 mmHg
